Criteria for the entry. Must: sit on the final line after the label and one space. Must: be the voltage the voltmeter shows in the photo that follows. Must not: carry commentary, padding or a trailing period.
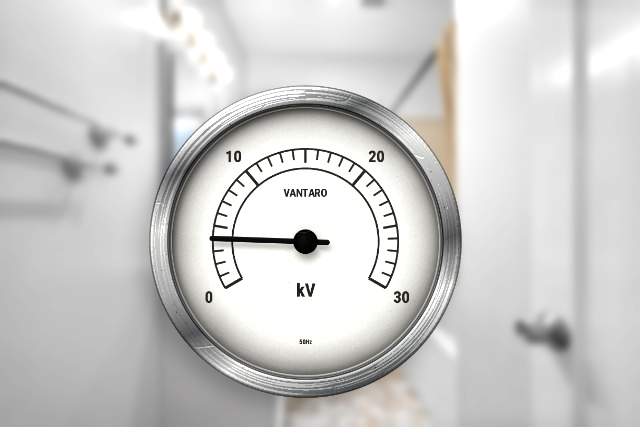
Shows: 4 kV
